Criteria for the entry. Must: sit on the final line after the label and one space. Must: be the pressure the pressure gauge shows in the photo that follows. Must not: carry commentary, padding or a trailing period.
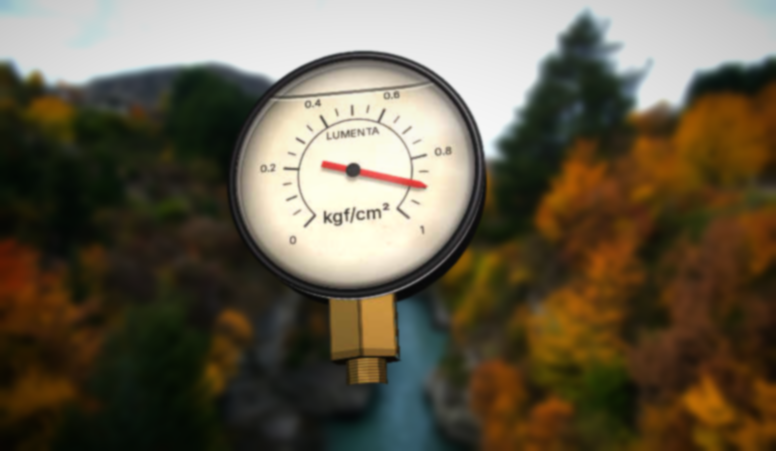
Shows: 0.9 kg/cm²
